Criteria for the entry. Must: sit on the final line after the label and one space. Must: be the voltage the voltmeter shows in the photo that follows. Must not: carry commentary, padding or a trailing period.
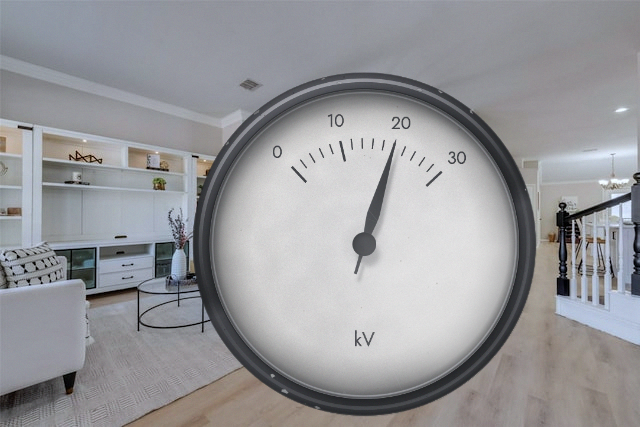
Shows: 20 kV
